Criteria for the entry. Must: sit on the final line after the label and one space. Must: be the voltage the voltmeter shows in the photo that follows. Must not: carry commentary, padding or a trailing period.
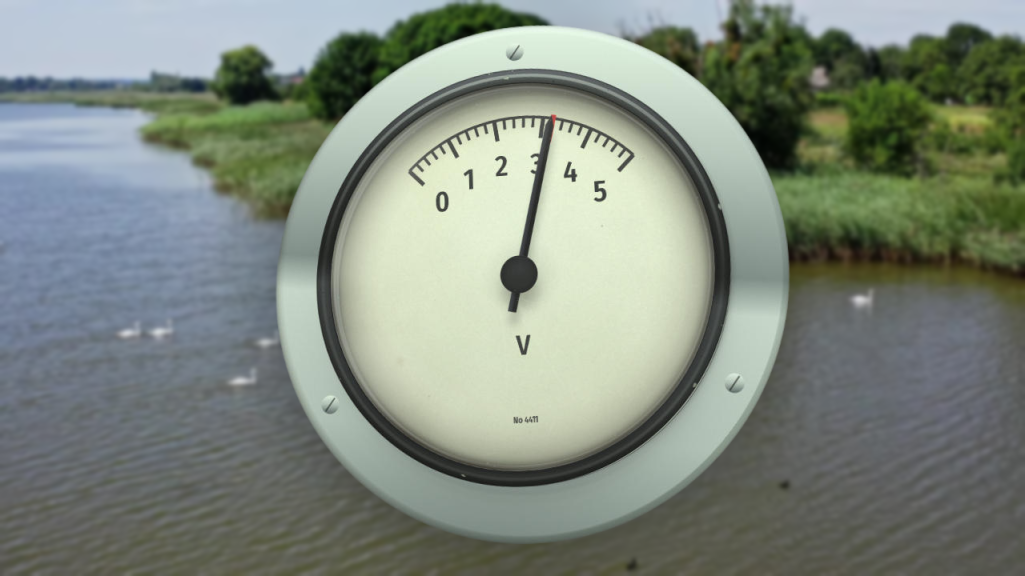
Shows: 3.2 V
